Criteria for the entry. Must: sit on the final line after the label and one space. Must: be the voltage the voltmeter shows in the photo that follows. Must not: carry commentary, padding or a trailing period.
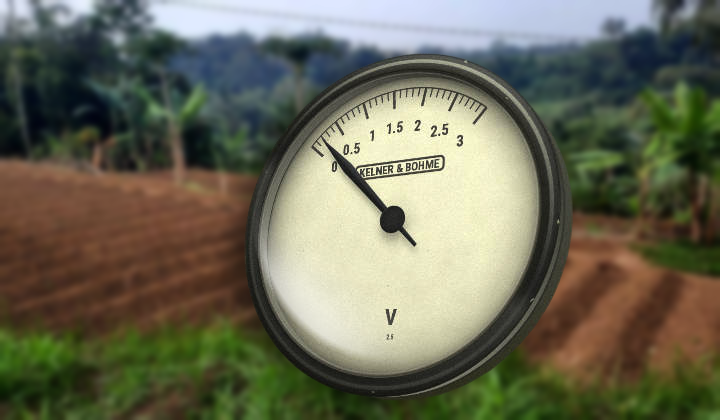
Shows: 0.2 V
